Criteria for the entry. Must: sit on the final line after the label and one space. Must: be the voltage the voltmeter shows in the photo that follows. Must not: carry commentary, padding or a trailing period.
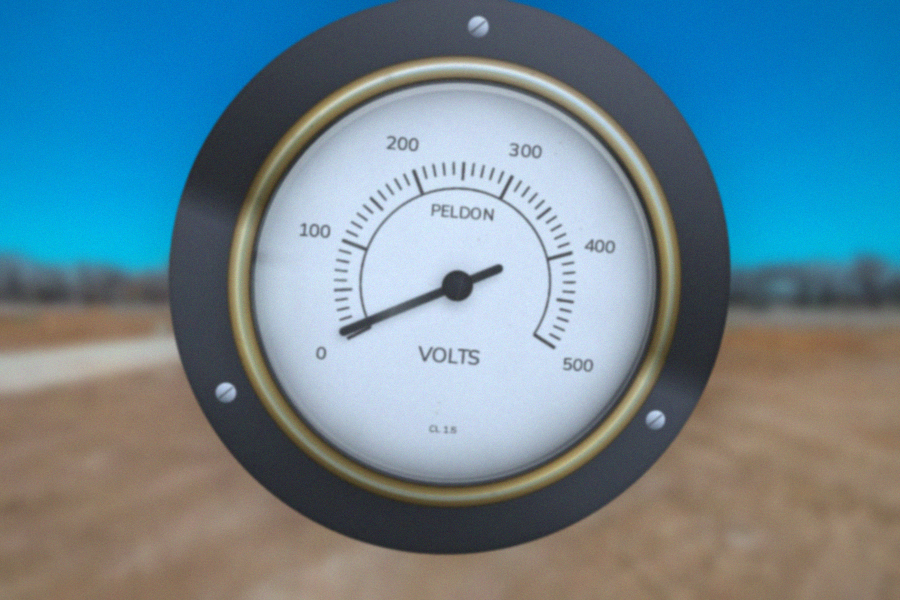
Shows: 10 V
